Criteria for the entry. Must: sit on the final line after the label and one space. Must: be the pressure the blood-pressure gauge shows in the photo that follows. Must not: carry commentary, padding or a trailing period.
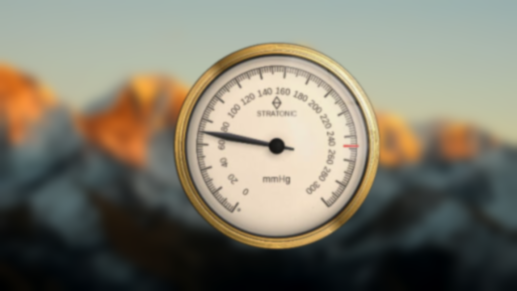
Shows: 70 mmHg
